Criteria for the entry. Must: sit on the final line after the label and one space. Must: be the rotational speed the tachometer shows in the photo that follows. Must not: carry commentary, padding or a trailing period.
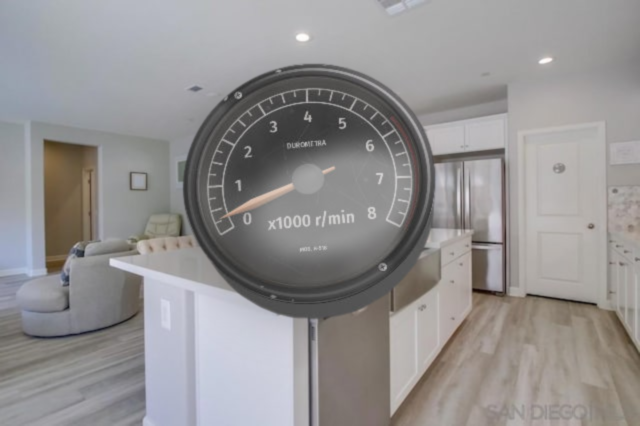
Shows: 250 rpm
